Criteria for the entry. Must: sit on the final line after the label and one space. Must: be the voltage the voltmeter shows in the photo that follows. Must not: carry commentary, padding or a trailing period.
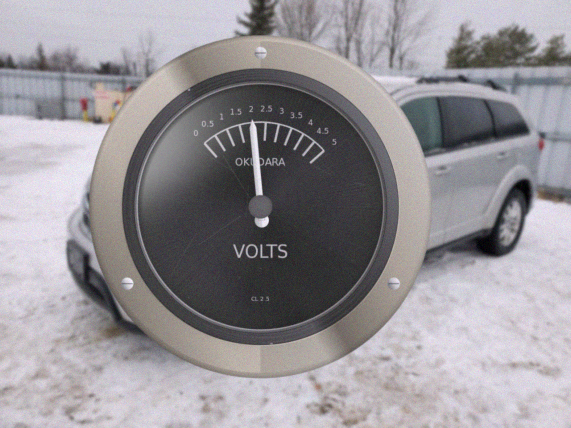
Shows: 2 V
